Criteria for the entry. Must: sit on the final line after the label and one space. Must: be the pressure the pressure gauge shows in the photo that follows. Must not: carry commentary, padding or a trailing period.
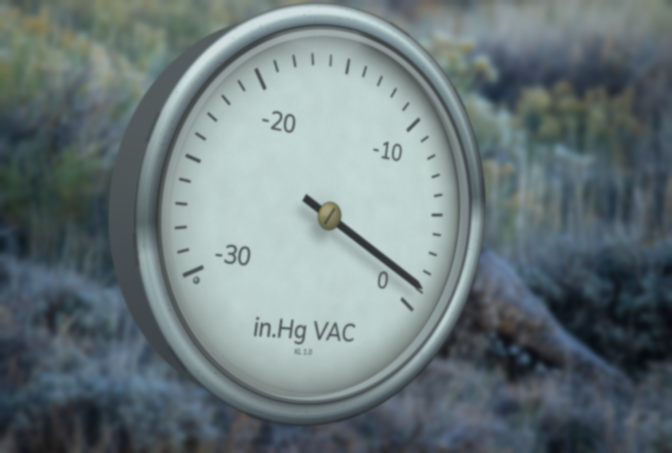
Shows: -1 inHg
